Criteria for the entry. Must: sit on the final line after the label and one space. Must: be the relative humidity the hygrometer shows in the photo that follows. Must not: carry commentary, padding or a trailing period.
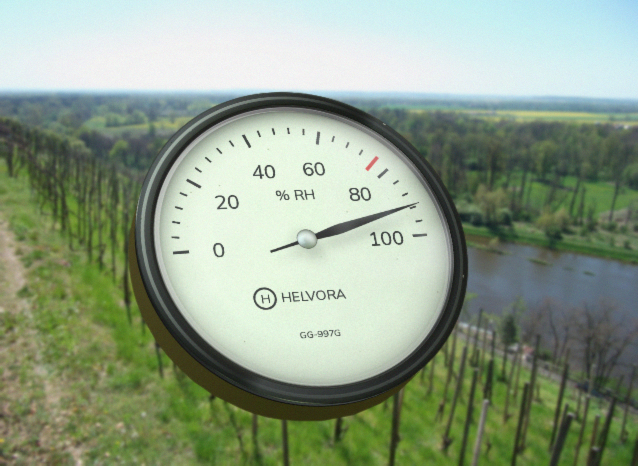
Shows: 92 %
